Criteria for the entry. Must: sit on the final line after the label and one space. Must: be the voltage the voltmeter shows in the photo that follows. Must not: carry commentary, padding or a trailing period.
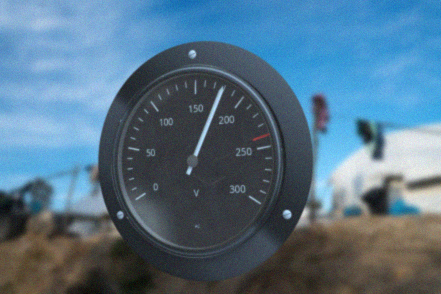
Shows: 180 V
